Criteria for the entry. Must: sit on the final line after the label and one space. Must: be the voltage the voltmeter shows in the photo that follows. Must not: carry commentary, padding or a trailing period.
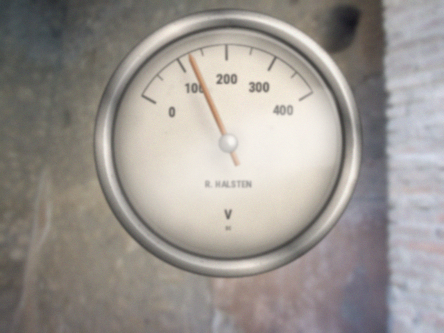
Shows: 125 V
